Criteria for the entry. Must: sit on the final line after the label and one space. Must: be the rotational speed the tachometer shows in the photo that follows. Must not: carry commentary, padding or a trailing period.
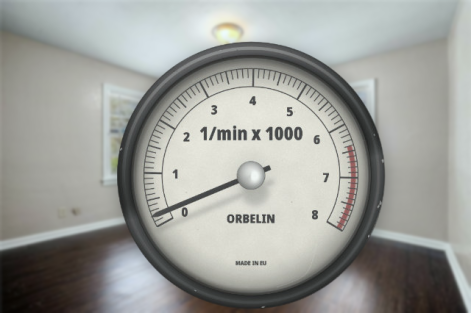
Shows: 200 rpm
